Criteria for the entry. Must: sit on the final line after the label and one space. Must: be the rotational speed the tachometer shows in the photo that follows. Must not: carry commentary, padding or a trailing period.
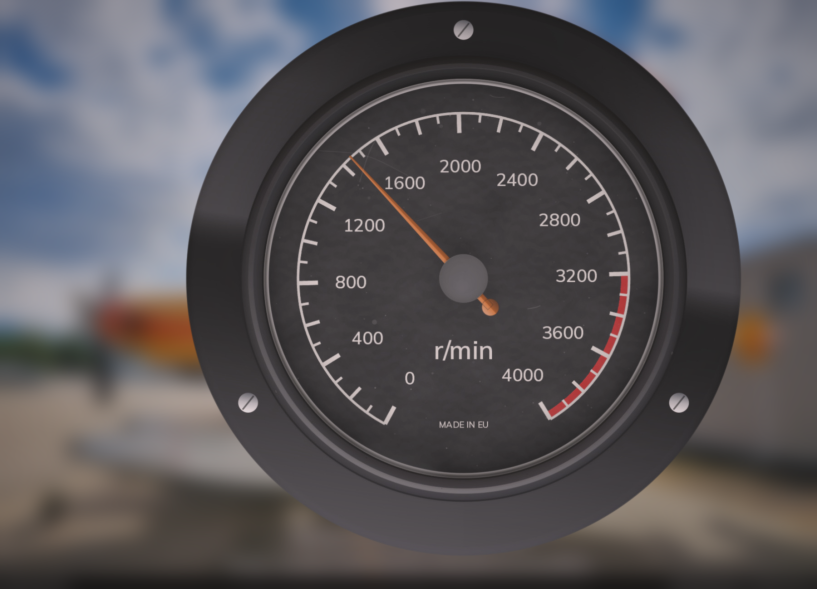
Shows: 1450 rpm
